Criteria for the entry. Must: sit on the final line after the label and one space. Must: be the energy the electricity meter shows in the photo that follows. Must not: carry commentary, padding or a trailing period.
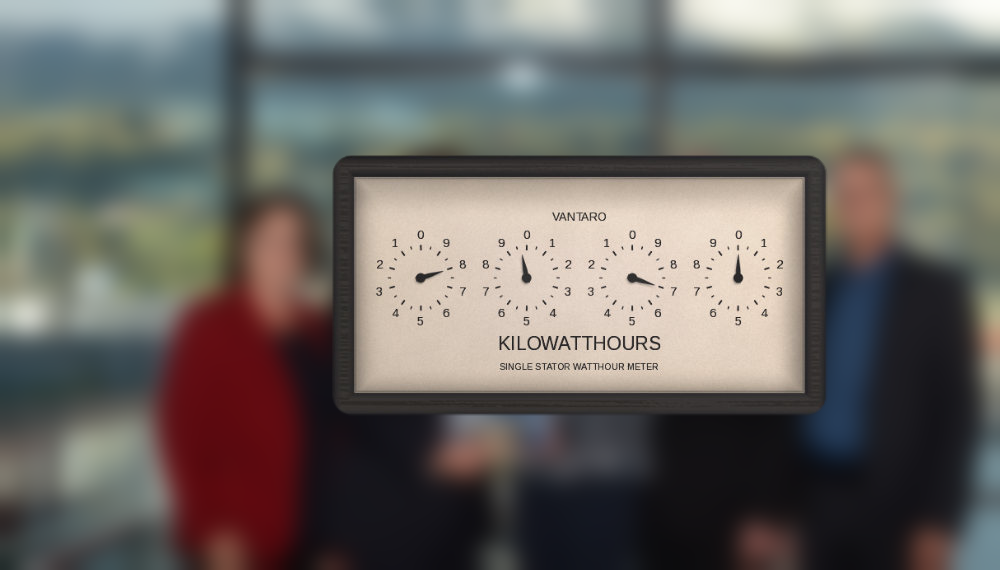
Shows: 7970 kWh
